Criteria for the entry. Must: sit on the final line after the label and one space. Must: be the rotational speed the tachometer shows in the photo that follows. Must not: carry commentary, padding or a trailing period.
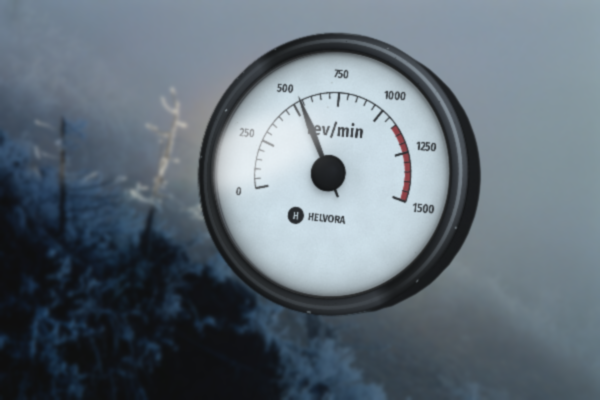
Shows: 550 rpm
